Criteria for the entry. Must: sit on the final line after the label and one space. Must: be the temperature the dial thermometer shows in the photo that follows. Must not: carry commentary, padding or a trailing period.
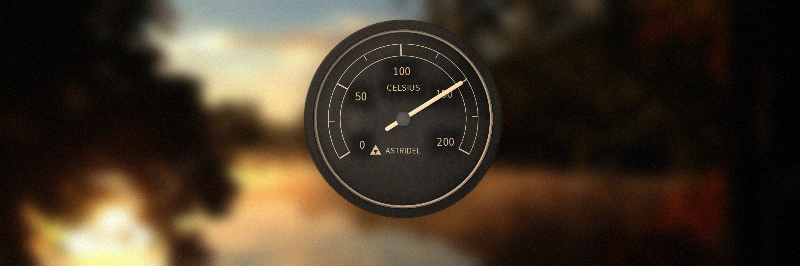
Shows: 150 °C
